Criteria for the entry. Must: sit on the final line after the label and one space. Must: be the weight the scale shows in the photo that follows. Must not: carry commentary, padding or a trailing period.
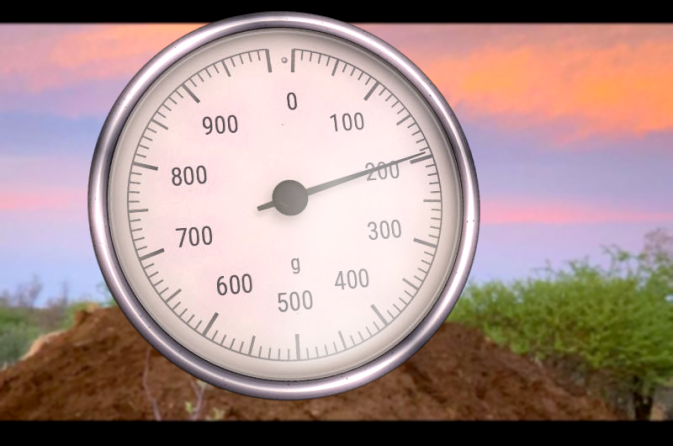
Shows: 195 g
